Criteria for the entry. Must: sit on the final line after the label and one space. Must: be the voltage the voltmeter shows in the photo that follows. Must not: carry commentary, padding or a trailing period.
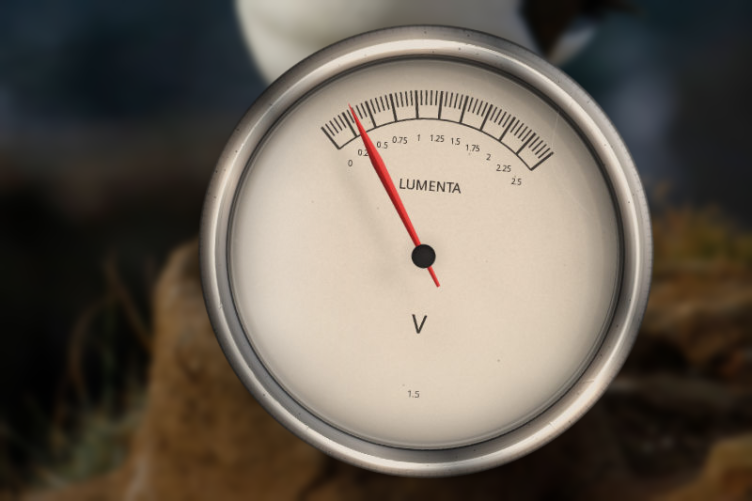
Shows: 0.35 V
